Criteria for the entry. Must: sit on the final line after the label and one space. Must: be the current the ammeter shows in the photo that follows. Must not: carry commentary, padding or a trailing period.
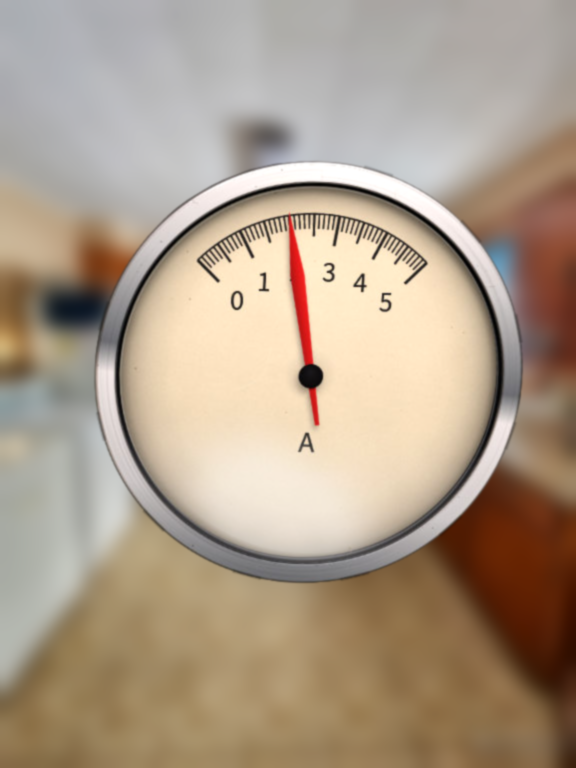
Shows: 2 A
